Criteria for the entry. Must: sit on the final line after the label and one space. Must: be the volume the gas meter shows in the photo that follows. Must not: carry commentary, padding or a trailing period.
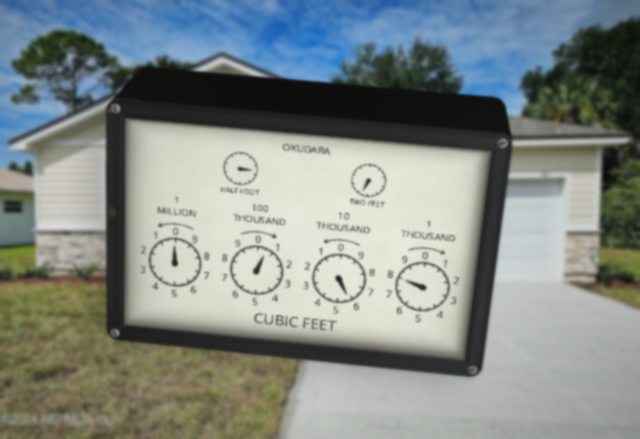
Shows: 5800 ft³
